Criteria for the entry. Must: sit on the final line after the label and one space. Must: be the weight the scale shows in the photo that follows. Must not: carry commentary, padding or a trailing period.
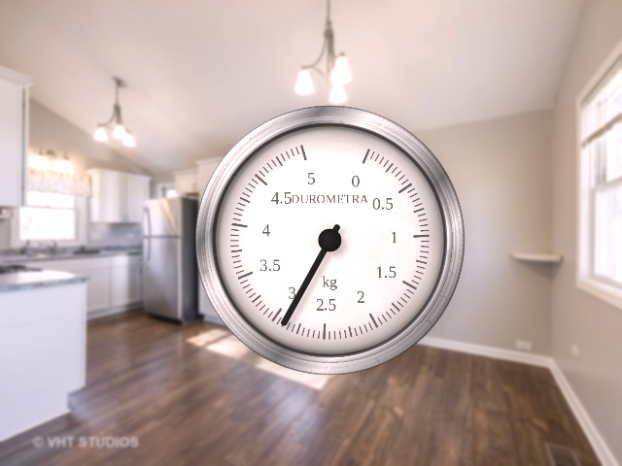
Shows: 2.9 kg
